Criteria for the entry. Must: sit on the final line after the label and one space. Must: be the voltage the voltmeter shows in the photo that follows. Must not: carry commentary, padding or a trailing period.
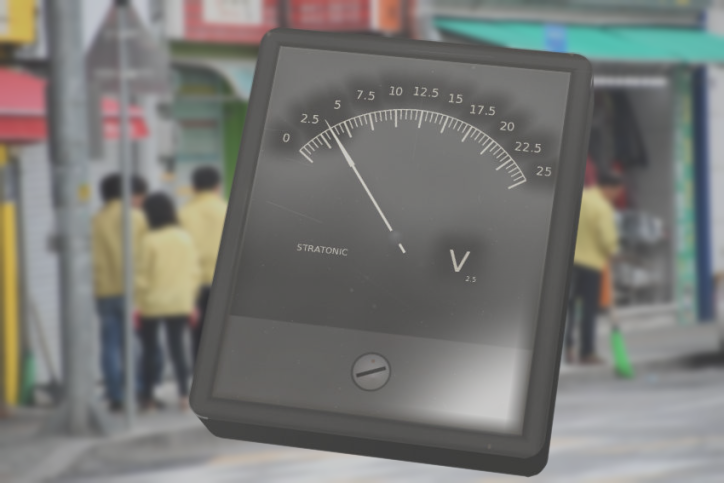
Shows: 3.5 V
